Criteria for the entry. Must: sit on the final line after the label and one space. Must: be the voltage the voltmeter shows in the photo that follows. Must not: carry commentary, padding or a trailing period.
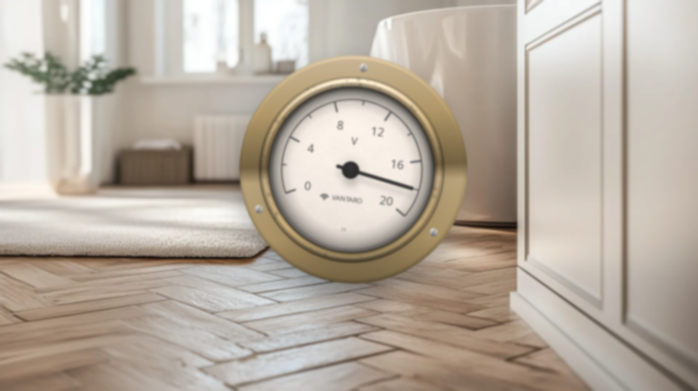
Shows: 18 V
